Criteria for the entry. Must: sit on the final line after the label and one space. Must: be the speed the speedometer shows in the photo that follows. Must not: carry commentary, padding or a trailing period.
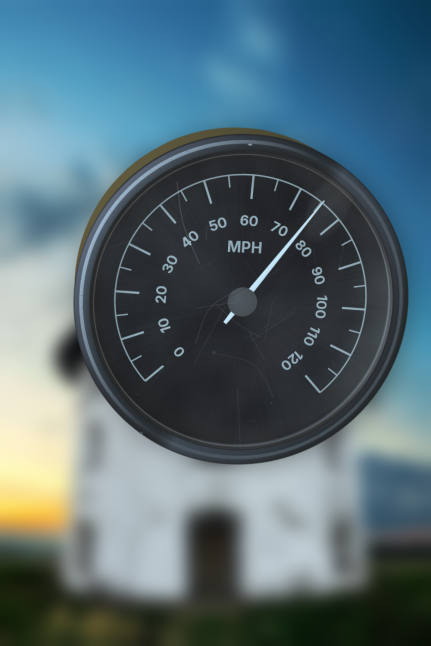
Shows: 75 mph
